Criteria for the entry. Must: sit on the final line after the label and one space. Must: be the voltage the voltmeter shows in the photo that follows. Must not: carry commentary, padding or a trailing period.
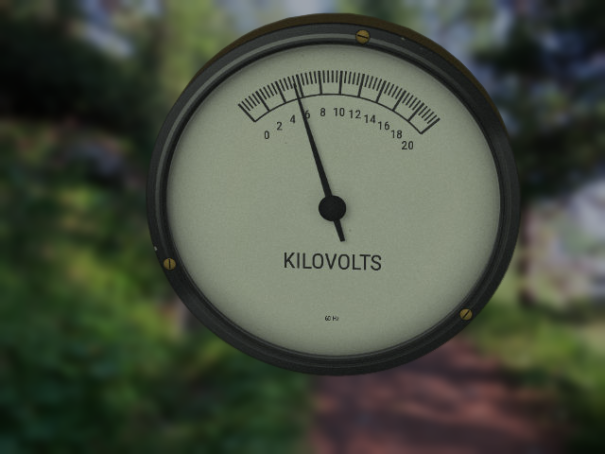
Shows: 5.6 kV
